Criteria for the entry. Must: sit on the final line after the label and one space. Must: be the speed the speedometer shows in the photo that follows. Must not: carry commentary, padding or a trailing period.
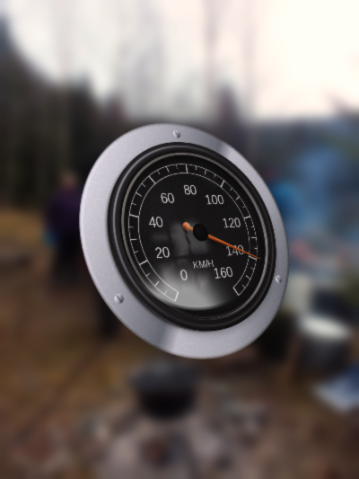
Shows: 140 km/h
